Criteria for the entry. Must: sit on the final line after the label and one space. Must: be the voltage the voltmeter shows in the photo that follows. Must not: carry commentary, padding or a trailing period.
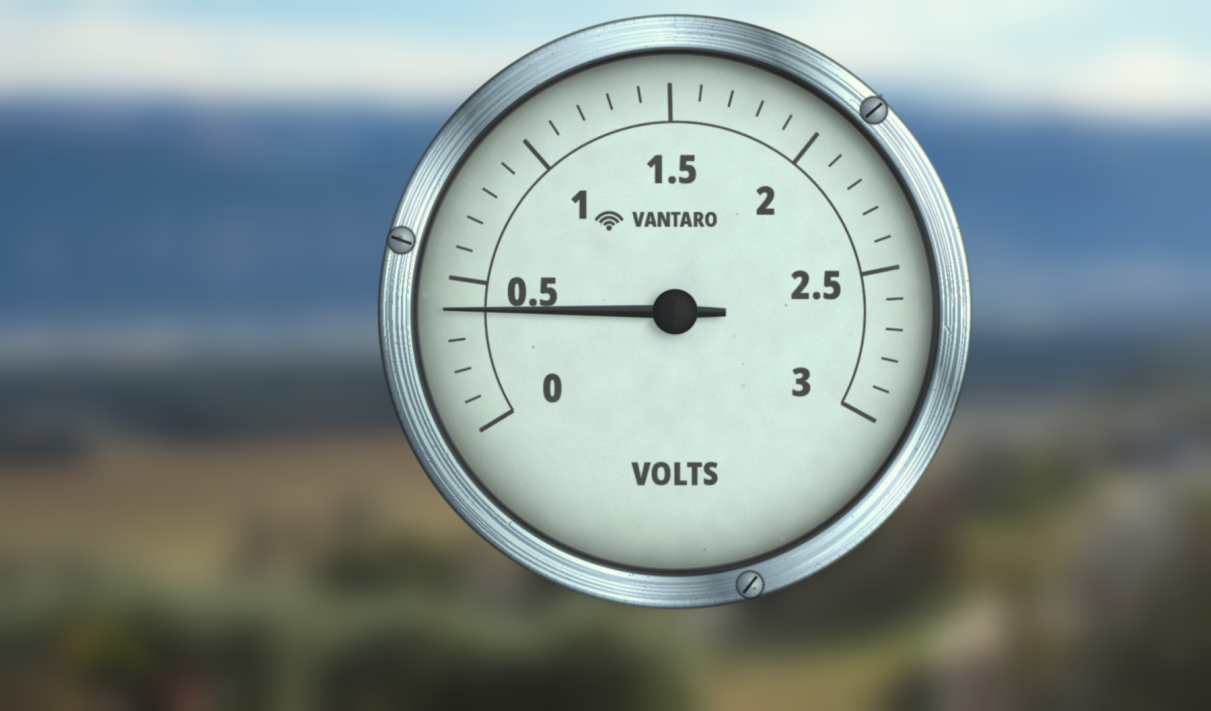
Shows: 0.4 V
